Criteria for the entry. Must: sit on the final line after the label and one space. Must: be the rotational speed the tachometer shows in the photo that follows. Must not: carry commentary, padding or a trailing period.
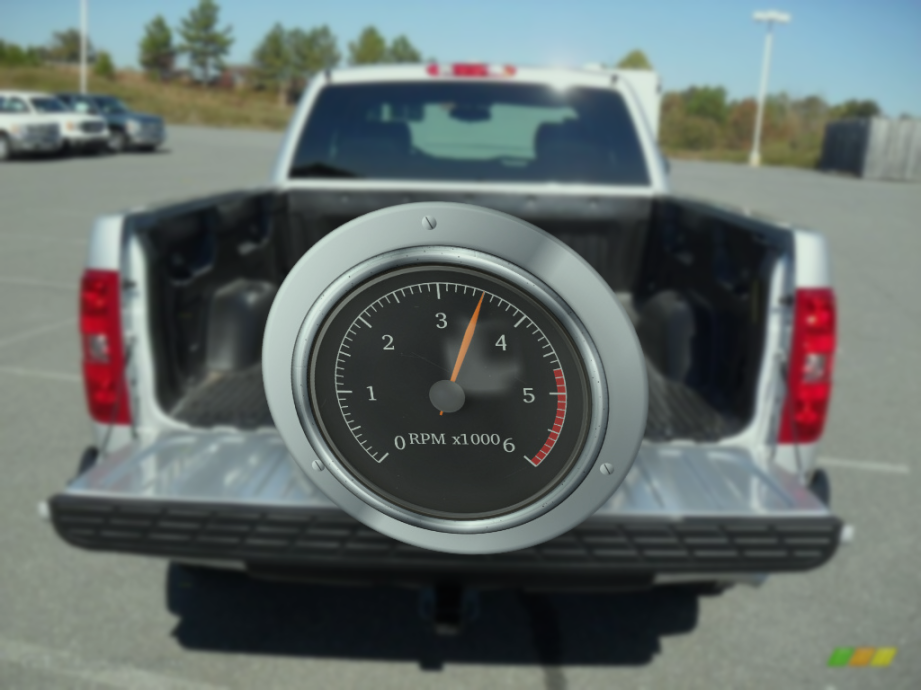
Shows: 3500 rpm
